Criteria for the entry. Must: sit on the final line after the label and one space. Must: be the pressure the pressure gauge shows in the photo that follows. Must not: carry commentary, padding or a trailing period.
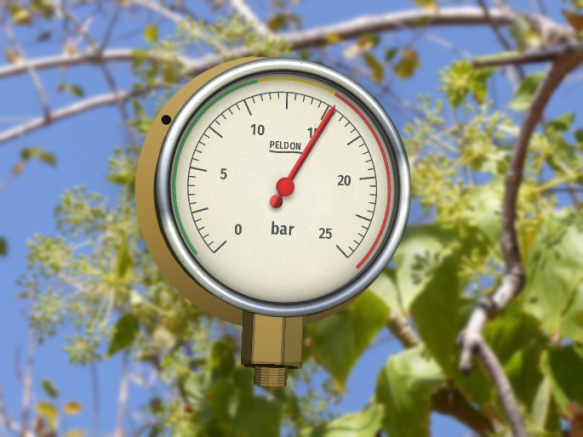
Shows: 15.25 bar
